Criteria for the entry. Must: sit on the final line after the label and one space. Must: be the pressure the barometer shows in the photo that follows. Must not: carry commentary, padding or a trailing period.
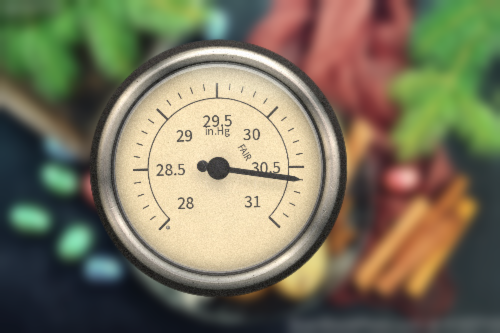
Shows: 30.6 inHg
